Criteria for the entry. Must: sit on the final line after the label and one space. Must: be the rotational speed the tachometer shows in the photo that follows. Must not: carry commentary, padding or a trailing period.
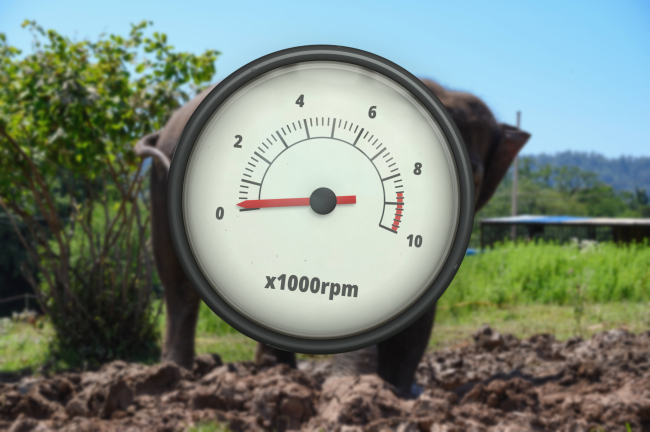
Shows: 200 rpm
